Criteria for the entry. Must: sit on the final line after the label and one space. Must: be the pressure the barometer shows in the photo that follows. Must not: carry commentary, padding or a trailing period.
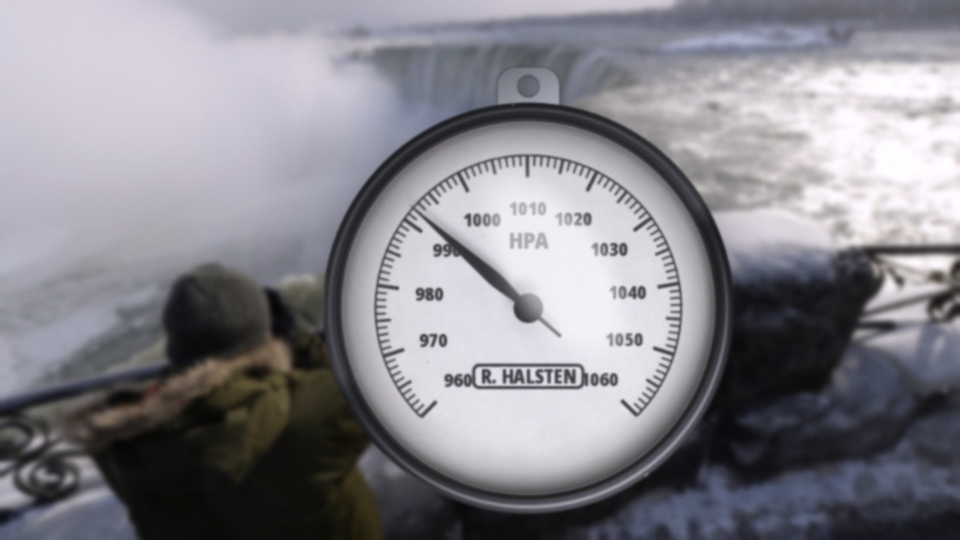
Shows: 992 hPa
